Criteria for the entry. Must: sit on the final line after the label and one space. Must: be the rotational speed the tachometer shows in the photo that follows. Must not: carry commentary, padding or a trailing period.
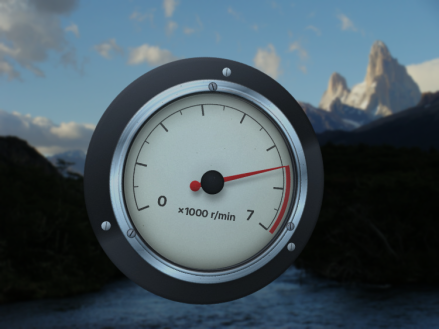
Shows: 5500 rpm
